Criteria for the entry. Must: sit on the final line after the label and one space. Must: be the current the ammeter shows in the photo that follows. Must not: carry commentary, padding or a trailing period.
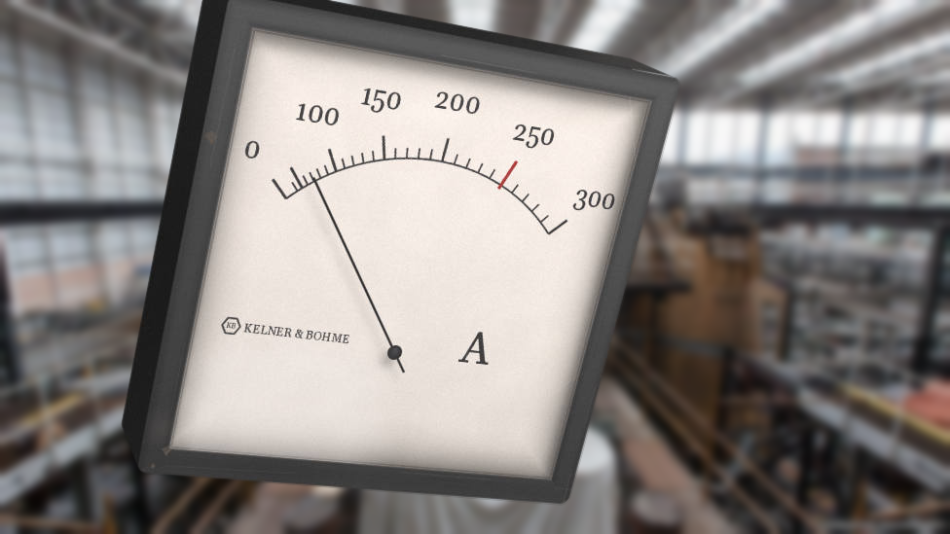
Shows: 70 A
